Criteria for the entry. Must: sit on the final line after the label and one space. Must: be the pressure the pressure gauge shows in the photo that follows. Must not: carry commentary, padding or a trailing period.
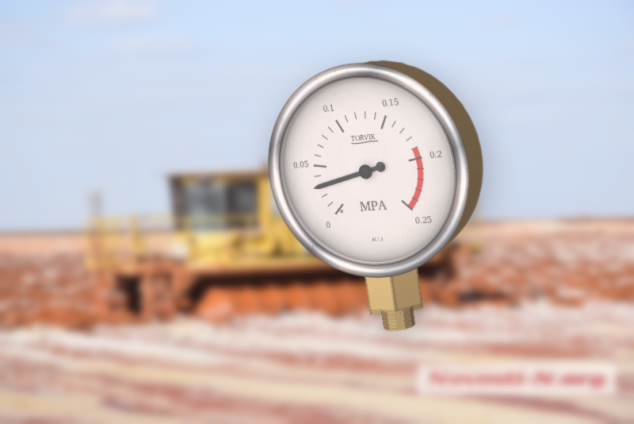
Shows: 0.03 MPa
